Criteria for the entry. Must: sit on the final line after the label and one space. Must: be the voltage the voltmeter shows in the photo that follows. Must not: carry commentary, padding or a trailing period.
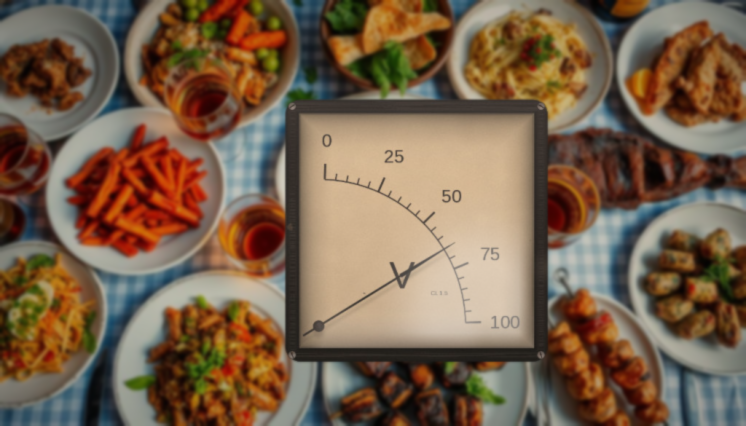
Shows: 65 V
